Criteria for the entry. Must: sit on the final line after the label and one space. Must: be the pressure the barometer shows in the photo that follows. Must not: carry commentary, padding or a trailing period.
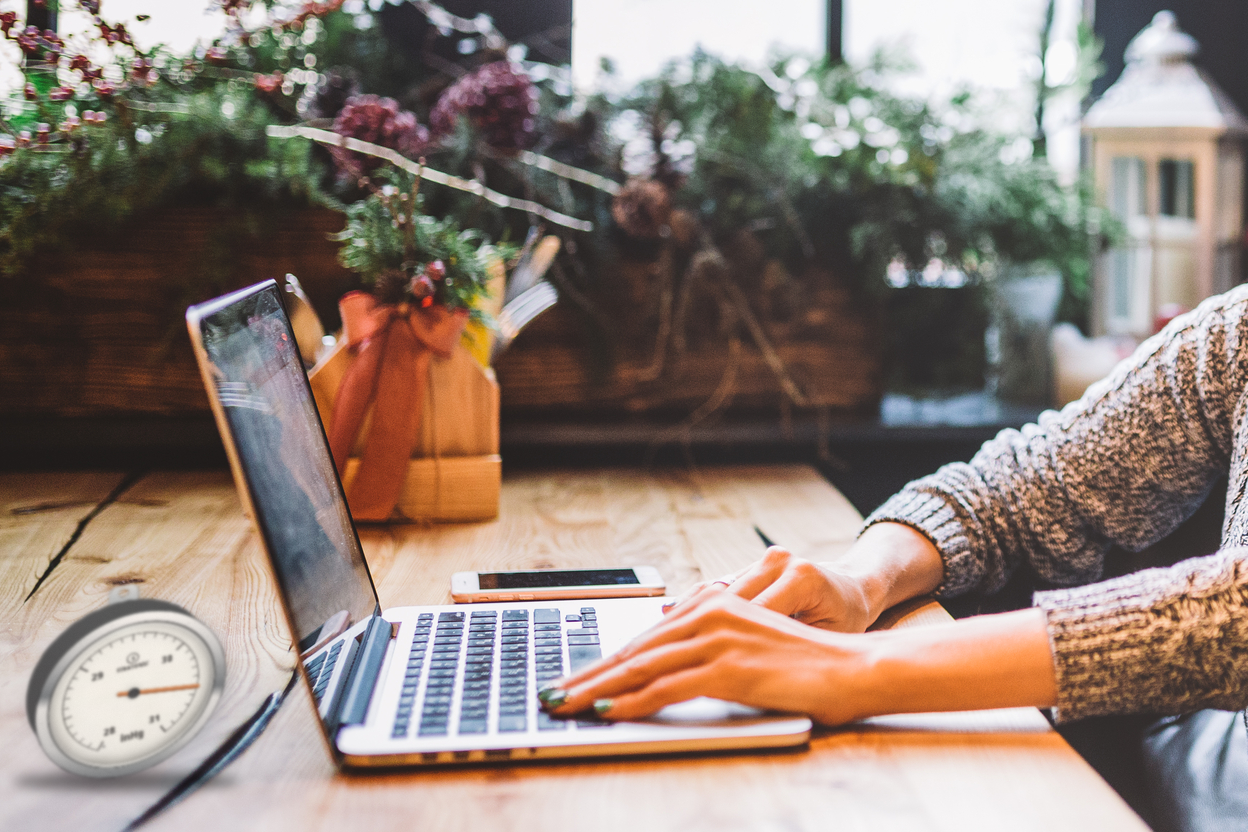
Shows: 30.5 inHg
